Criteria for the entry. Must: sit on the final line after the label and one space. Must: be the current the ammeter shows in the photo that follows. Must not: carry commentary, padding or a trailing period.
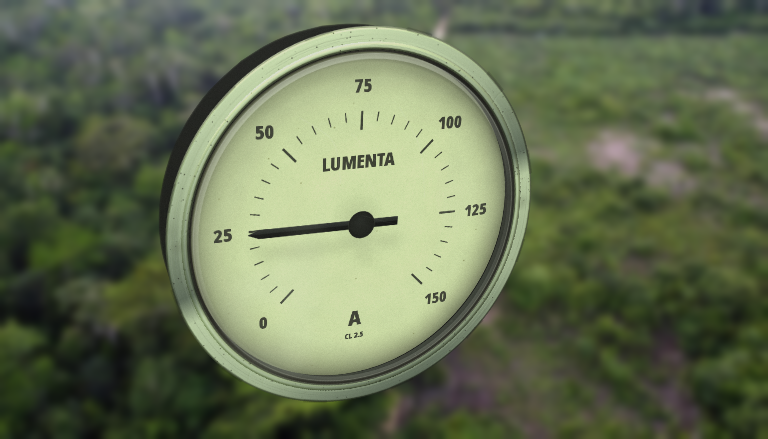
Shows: 25 A
